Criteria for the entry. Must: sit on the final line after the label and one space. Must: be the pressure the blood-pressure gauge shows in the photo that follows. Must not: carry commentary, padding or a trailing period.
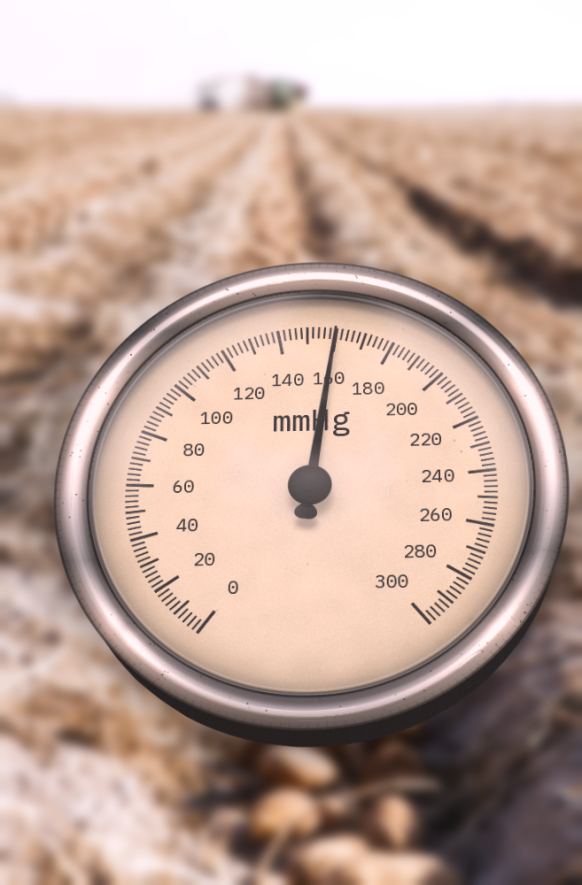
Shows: 160 mmHg
